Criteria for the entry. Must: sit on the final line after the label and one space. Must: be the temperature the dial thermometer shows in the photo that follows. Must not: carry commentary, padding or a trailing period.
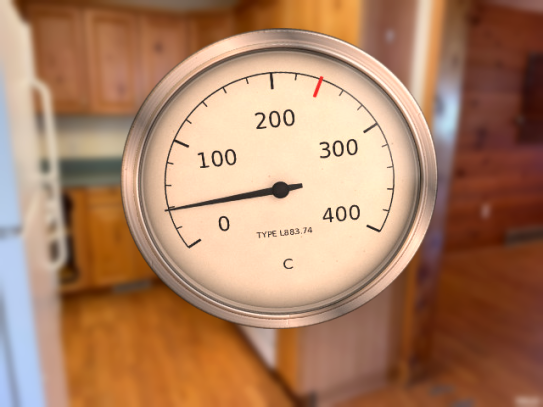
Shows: 40 °C
